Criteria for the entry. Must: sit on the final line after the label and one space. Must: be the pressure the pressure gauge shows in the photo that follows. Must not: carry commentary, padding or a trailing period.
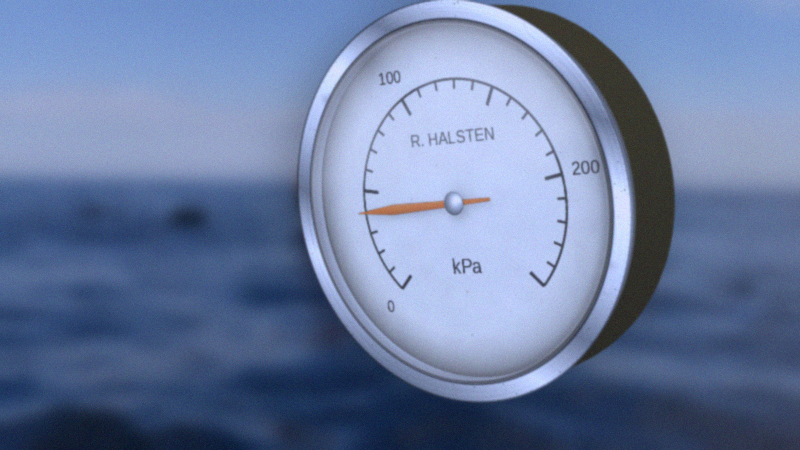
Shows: 40 kPa
